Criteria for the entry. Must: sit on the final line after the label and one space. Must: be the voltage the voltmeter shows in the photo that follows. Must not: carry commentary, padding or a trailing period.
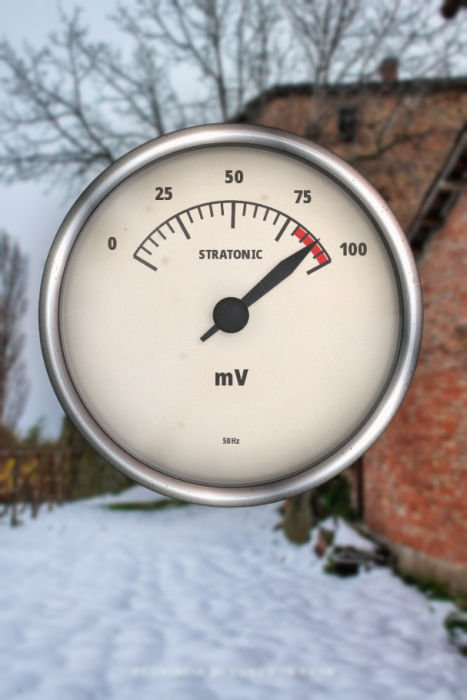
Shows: 90 mV
